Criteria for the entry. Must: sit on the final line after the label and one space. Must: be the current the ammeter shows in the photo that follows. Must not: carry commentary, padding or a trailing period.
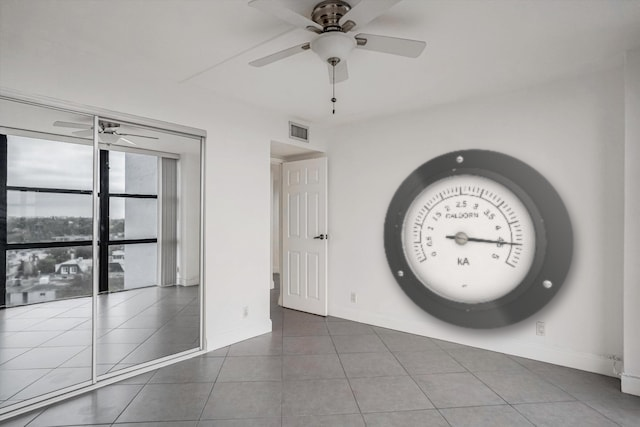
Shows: 4.5 kA
